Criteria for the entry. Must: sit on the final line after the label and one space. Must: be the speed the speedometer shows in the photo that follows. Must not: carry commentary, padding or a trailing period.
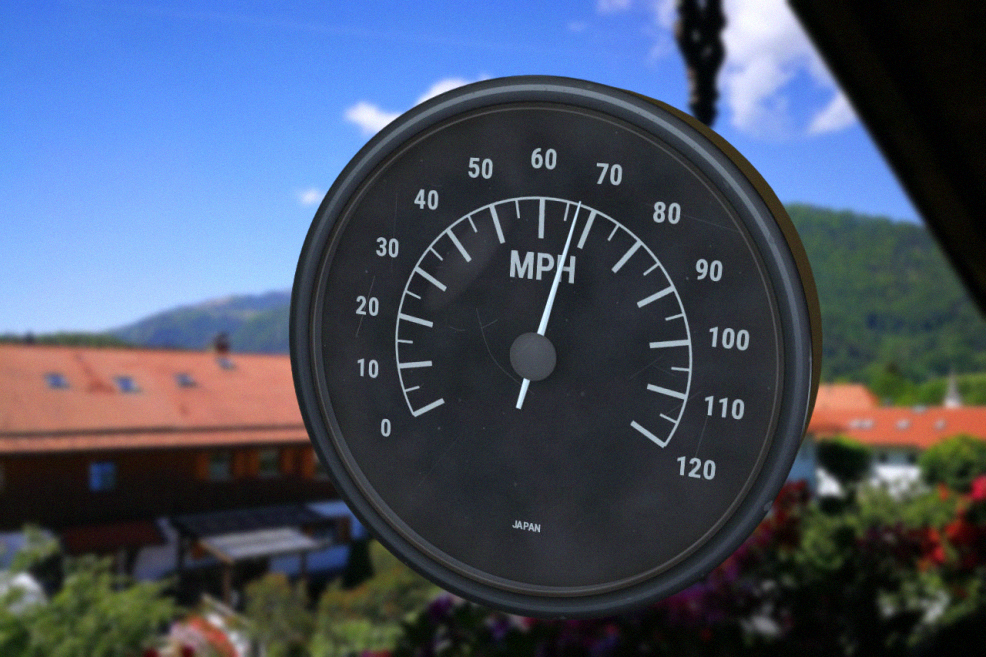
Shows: 67.5 mph
